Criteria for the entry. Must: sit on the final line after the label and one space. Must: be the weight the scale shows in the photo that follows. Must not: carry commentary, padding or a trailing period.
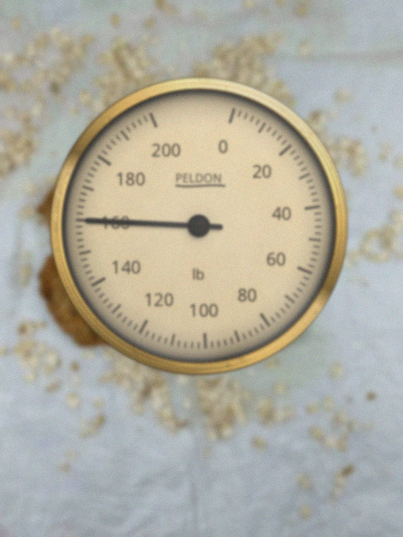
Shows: 160 lb
